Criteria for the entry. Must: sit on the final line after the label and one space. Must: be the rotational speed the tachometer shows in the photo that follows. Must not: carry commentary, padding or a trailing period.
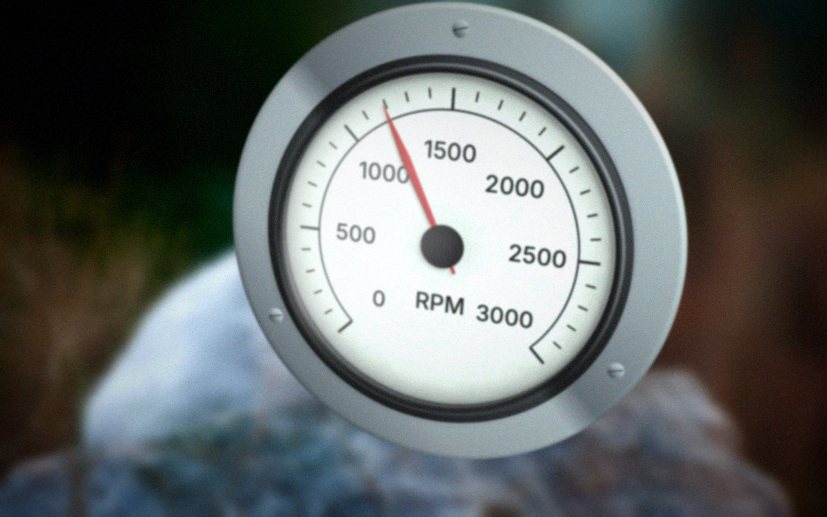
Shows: 1200 rpm
